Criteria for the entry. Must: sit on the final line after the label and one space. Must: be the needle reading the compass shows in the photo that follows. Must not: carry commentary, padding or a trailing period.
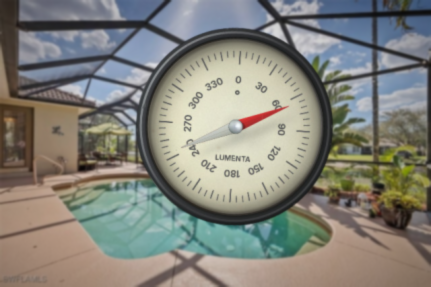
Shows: 65 °
